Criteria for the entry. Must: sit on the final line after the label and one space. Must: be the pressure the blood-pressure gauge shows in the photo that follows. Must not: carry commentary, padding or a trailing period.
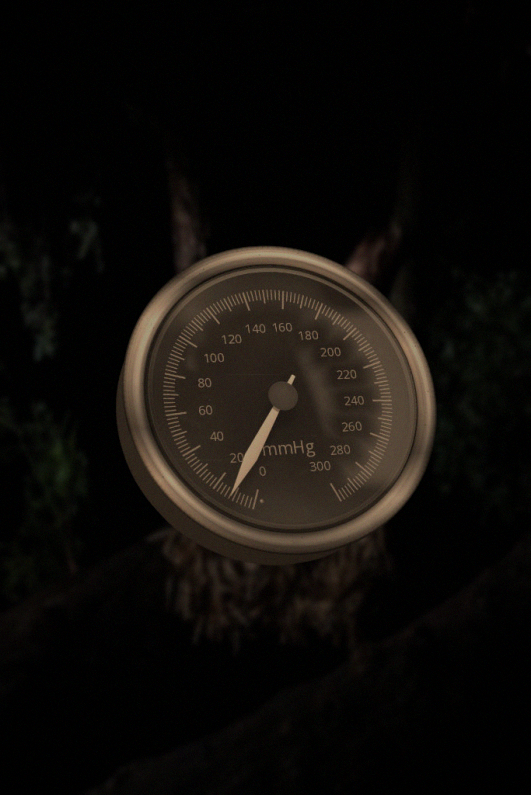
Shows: 12 mmHg
